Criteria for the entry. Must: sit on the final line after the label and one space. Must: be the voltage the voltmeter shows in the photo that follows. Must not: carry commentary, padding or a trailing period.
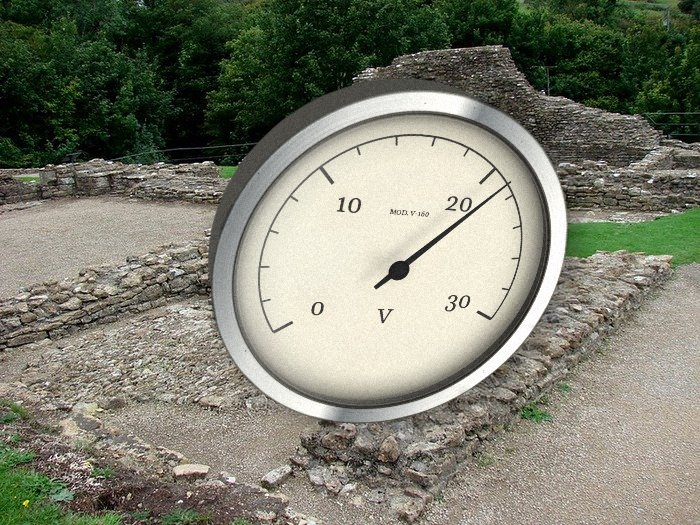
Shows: 21 V
